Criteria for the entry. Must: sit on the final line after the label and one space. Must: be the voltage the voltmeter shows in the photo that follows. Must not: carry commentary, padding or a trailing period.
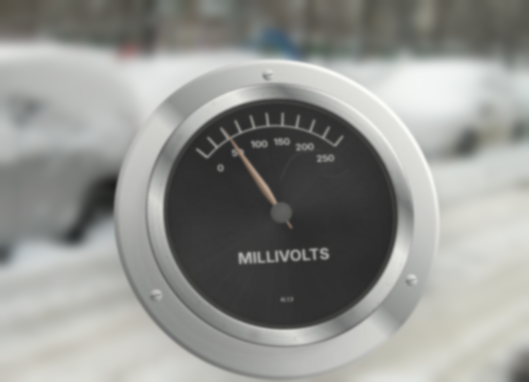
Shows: 50 mV
